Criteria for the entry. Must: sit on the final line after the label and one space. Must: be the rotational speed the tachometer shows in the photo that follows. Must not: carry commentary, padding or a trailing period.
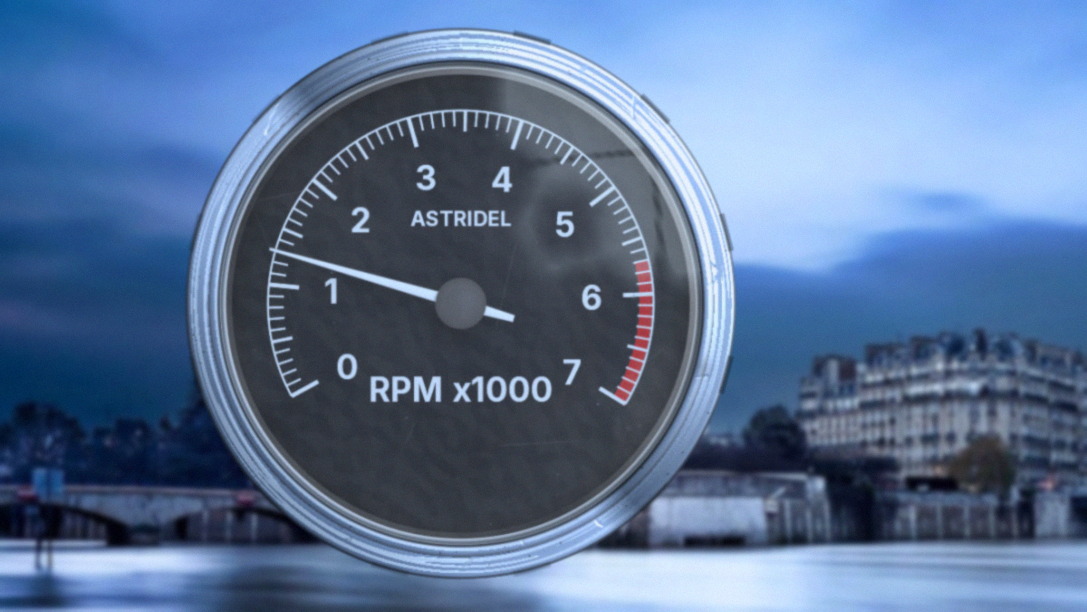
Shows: 1300 rpm
